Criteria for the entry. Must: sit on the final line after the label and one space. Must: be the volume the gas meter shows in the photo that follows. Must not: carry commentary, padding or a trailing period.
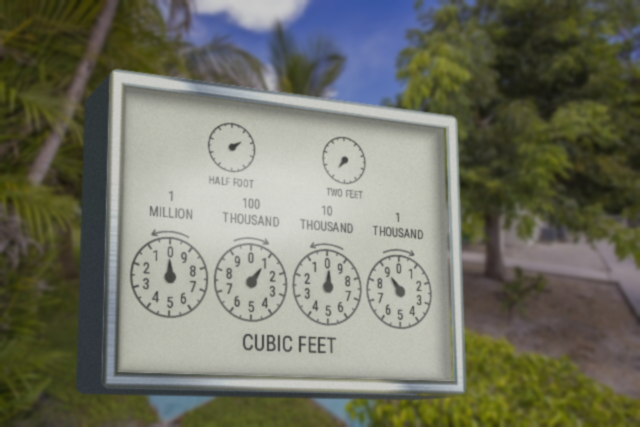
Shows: 9900 ft³
